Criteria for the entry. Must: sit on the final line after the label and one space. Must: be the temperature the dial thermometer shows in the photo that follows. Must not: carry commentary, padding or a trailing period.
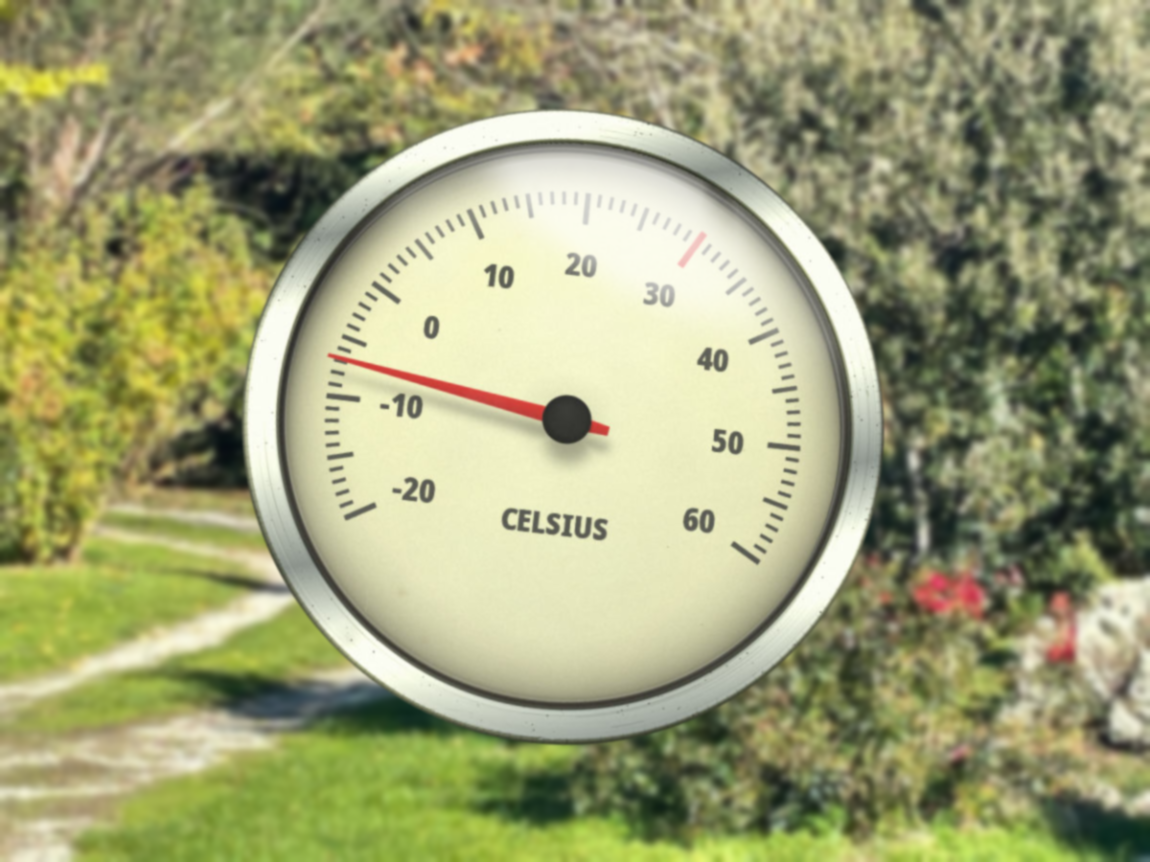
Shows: -7 °C
